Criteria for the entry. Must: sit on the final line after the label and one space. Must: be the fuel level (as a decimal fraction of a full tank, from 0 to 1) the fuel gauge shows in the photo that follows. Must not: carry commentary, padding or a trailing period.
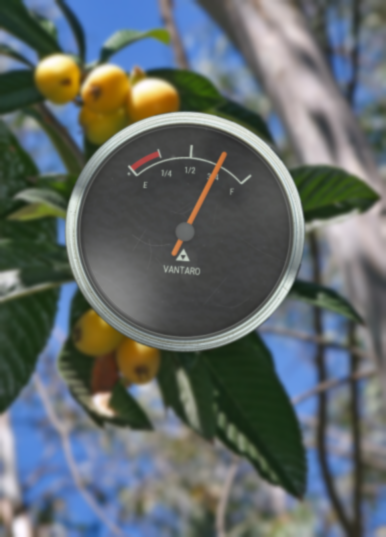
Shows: 0.75
